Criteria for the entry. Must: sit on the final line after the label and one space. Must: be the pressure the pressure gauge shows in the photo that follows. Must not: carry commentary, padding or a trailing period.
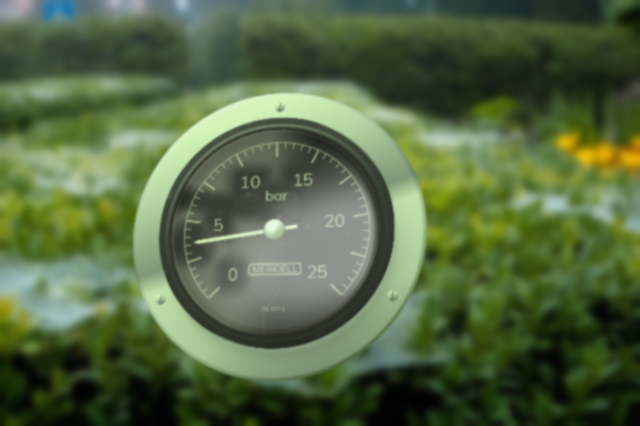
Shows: 3.5 bar
